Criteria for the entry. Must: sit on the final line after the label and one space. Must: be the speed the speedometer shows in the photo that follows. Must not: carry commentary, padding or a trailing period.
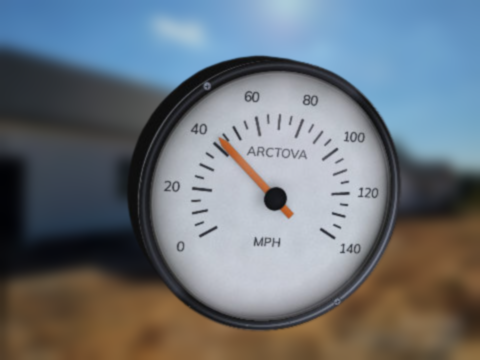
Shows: 42.5 mph
